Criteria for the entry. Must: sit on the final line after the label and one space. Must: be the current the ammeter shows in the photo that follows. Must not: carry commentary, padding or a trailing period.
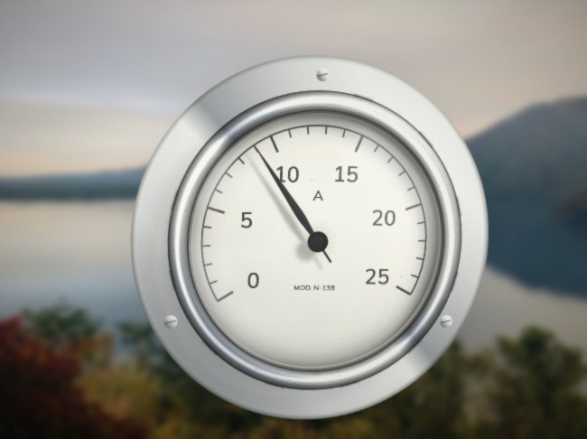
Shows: 9 A
